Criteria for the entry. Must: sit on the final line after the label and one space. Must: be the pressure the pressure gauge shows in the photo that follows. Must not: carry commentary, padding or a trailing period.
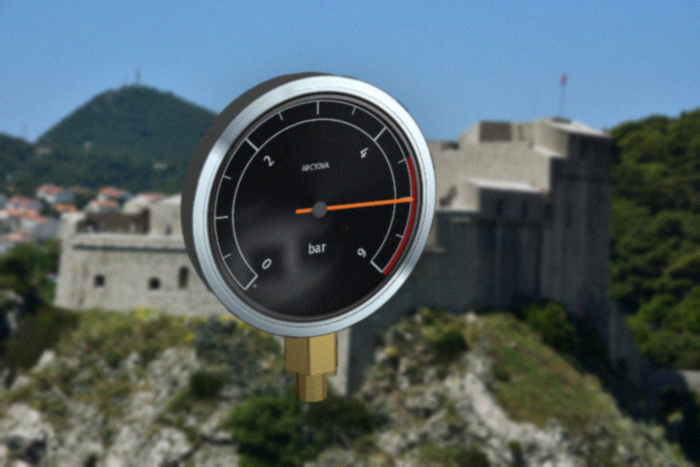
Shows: 5 bar
